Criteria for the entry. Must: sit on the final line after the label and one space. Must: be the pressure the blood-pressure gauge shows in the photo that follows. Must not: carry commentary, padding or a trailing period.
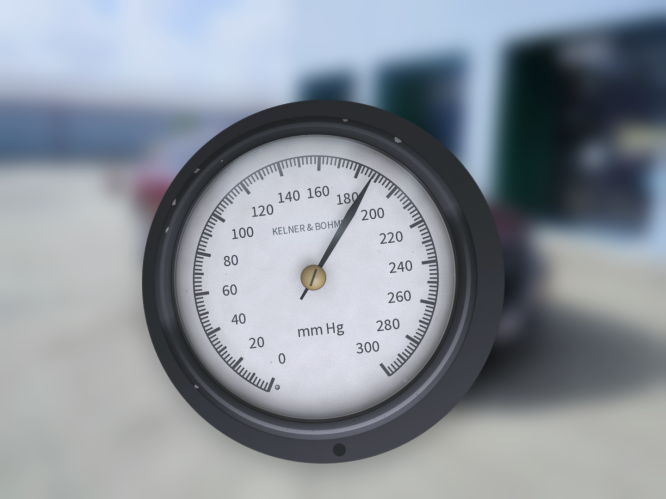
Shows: 188 mmHg
